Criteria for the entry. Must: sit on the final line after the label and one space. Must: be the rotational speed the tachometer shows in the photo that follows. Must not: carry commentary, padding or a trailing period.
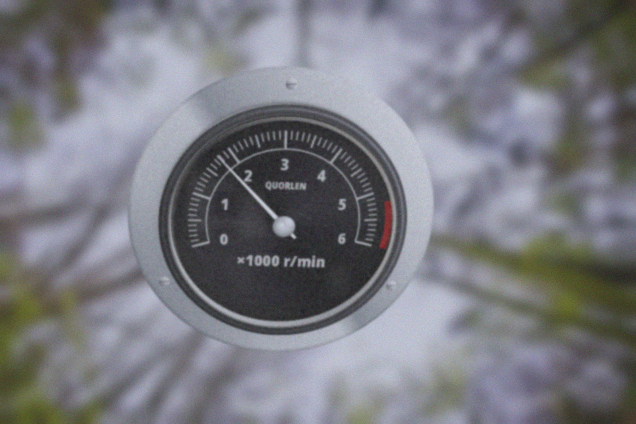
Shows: 1800 rpm
